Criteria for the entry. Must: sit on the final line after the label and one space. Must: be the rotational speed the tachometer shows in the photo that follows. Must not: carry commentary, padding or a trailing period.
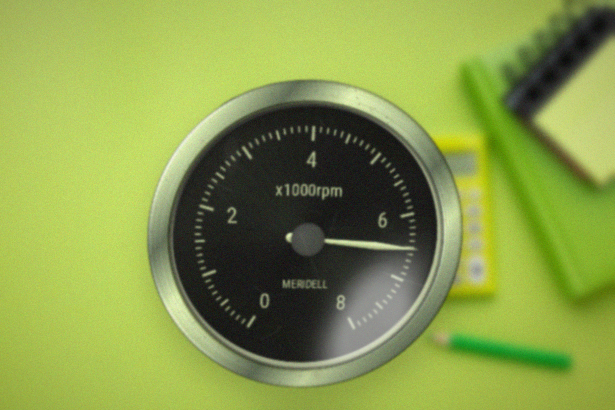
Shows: 6500 rpm
